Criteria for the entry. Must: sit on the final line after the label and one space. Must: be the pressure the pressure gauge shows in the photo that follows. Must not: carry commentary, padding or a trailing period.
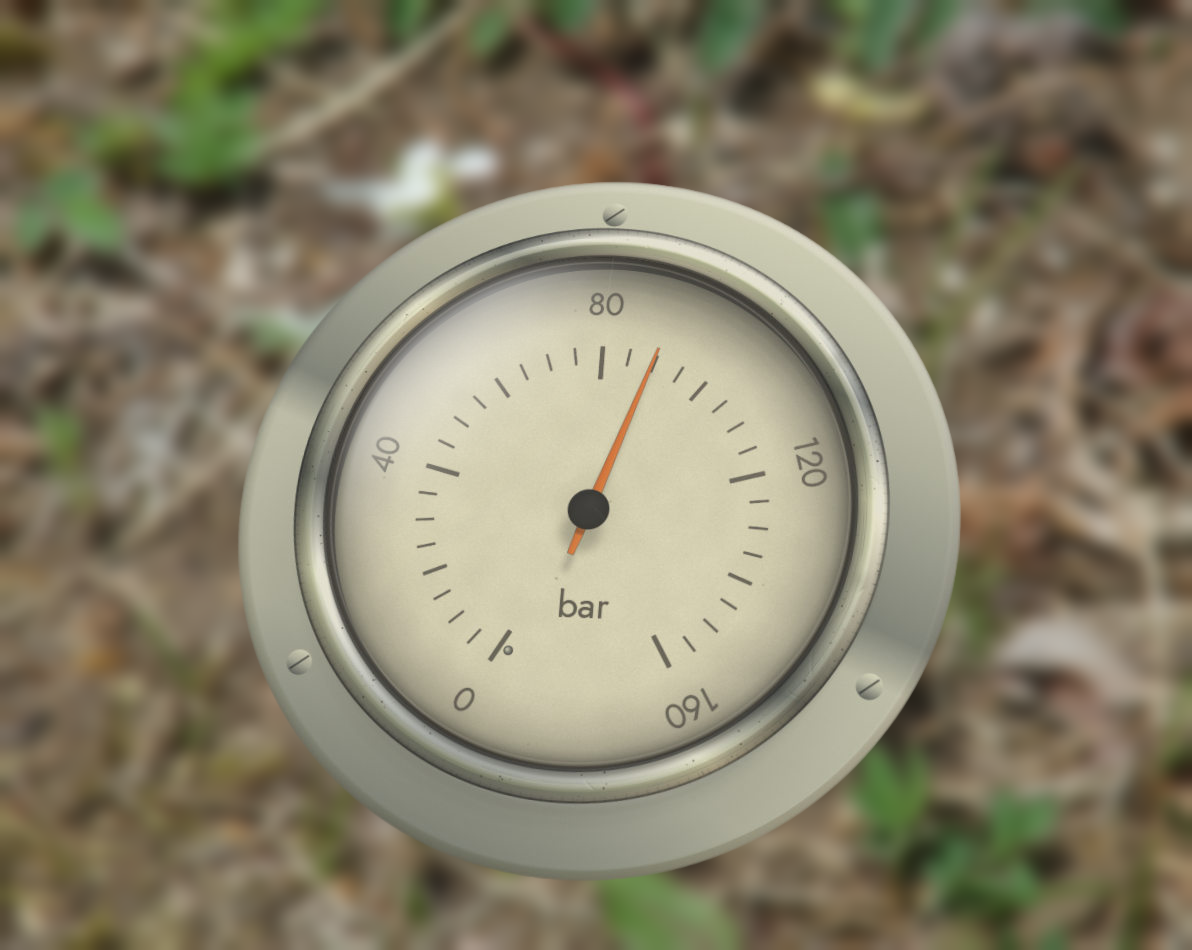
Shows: 90 bar
